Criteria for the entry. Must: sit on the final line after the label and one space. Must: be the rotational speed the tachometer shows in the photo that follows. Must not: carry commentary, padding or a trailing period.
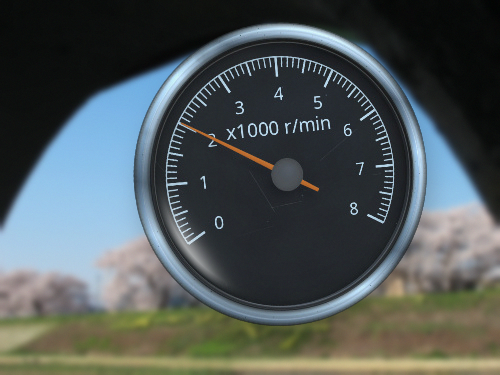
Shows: 2000 rpm
